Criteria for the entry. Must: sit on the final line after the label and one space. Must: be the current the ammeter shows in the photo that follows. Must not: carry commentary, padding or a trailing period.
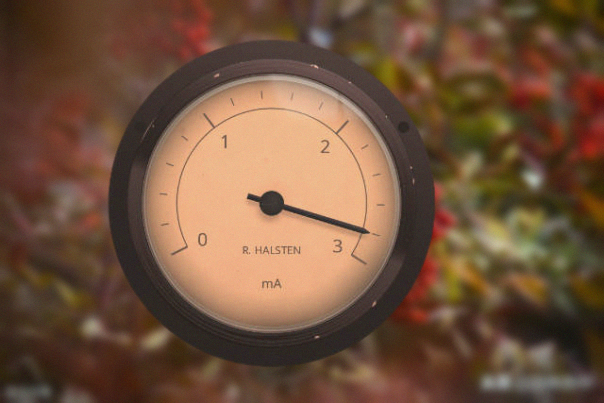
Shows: 2.8 mA
